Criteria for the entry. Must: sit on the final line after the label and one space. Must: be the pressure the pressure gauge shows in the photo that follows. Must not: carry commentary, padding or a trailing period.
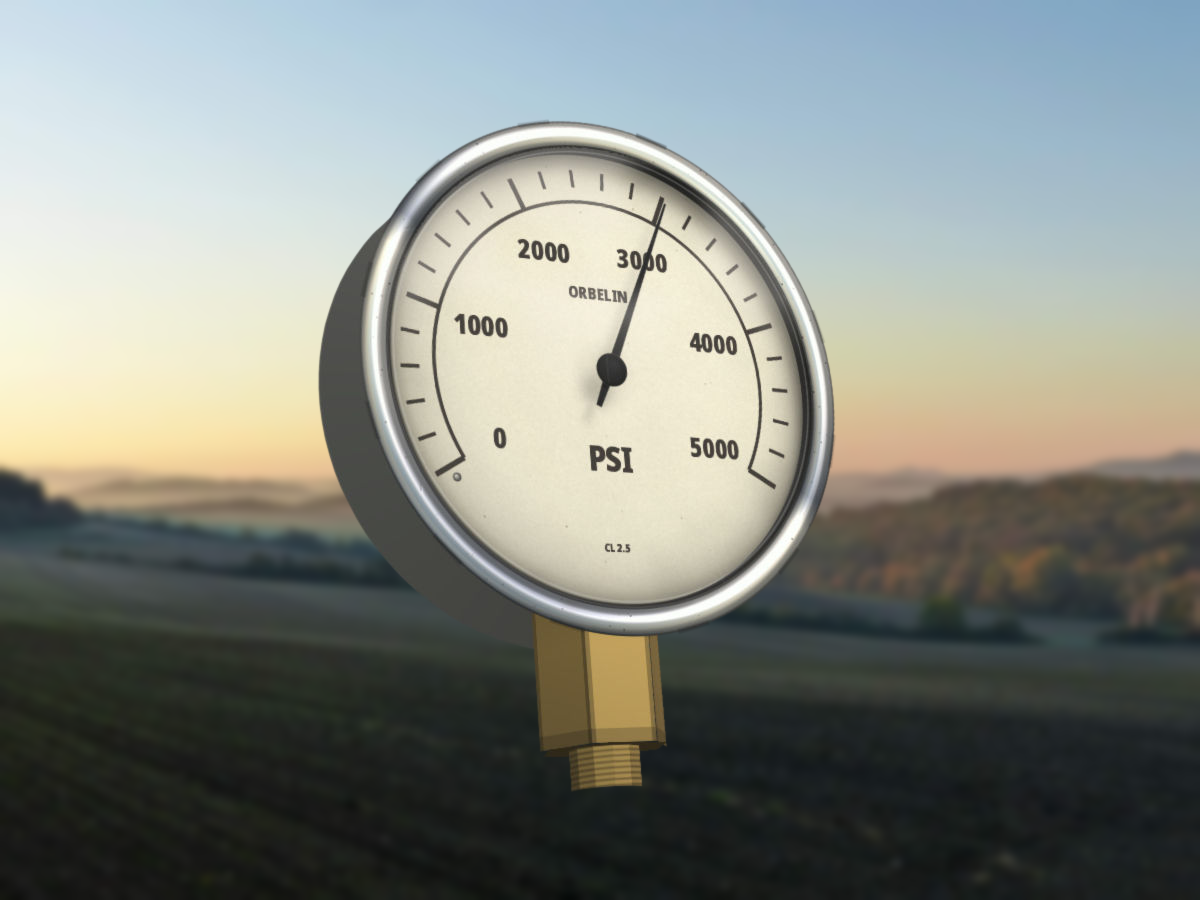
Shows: 3000 psi
